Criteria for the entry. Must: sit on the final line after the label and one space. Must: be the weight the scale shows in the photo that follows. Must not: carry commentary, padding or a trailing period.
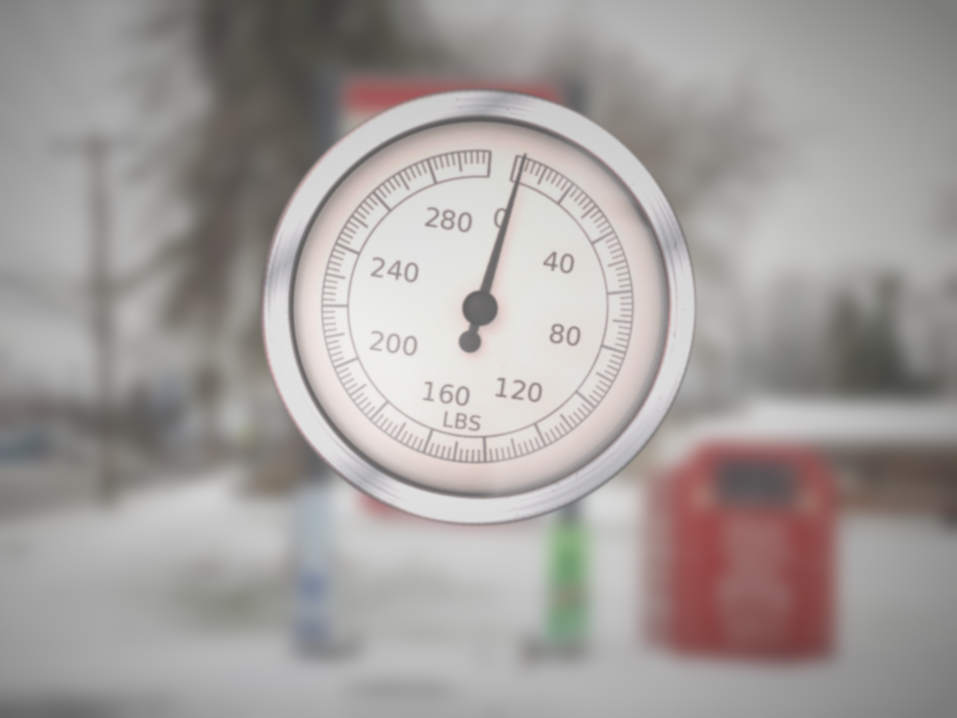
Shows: 2 lb
